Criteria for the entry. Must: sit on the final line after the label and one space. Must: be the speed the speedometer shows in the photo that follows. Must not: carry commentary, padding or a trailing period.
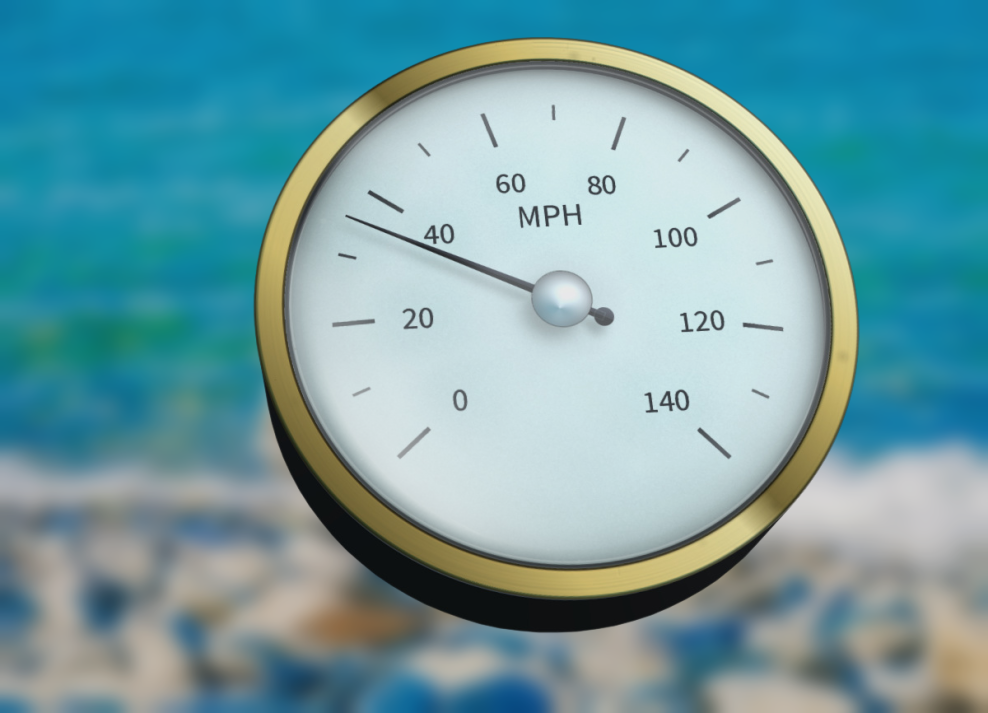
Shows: 35 mph
